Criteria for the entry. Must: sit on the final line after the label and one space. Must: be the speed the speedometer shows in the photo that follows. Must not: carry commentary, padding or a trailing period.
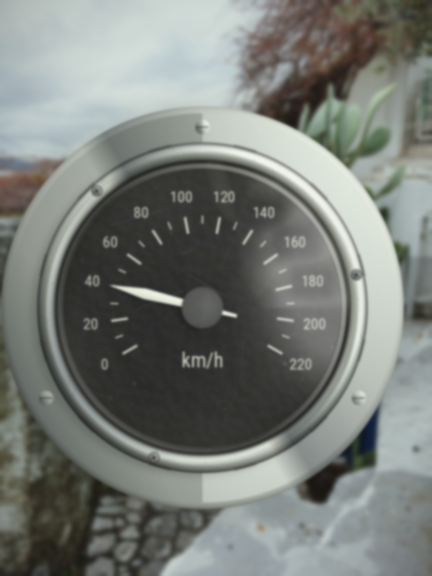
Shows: 40 km/h
